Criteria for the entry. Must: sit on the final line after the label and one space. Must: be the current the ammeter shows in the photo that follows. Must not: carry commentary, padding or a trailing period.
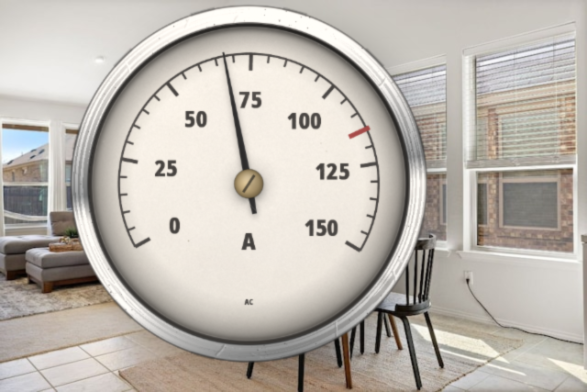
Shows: 67.5 A
